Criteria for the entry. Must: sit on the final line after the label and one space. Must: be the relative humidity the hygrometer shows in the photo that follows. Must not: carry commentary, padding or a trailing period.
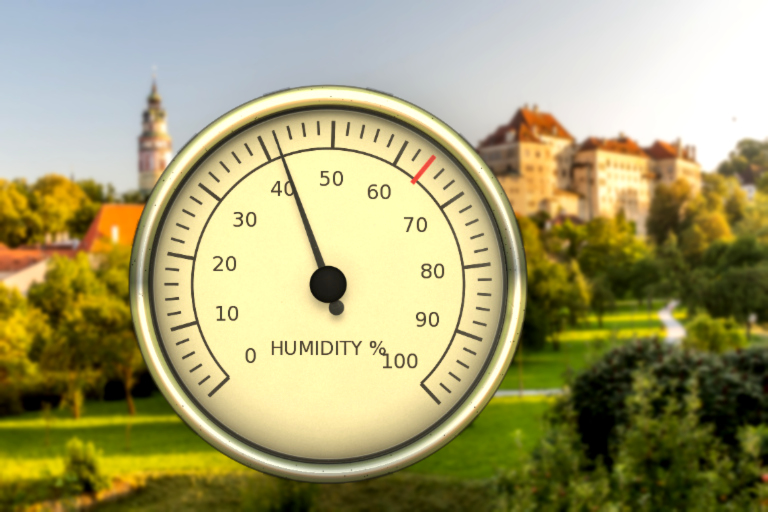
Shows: 42 %
